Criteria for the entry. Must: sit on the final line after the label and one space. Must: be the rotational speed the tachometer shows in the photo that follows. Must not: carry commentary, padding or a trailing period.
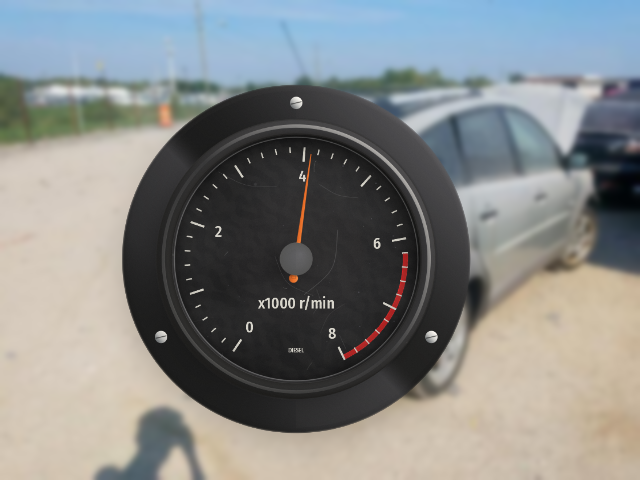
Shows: 4100 rpm
